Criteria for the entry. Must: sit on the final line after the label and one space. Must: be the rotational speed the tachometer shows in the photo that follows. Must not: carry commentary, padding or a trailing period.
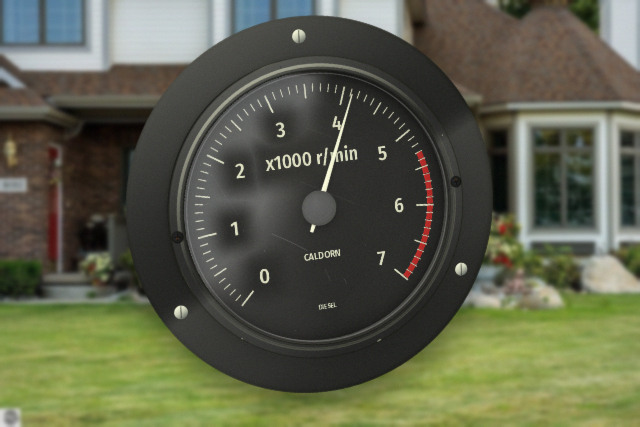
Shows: 4100 rpm
